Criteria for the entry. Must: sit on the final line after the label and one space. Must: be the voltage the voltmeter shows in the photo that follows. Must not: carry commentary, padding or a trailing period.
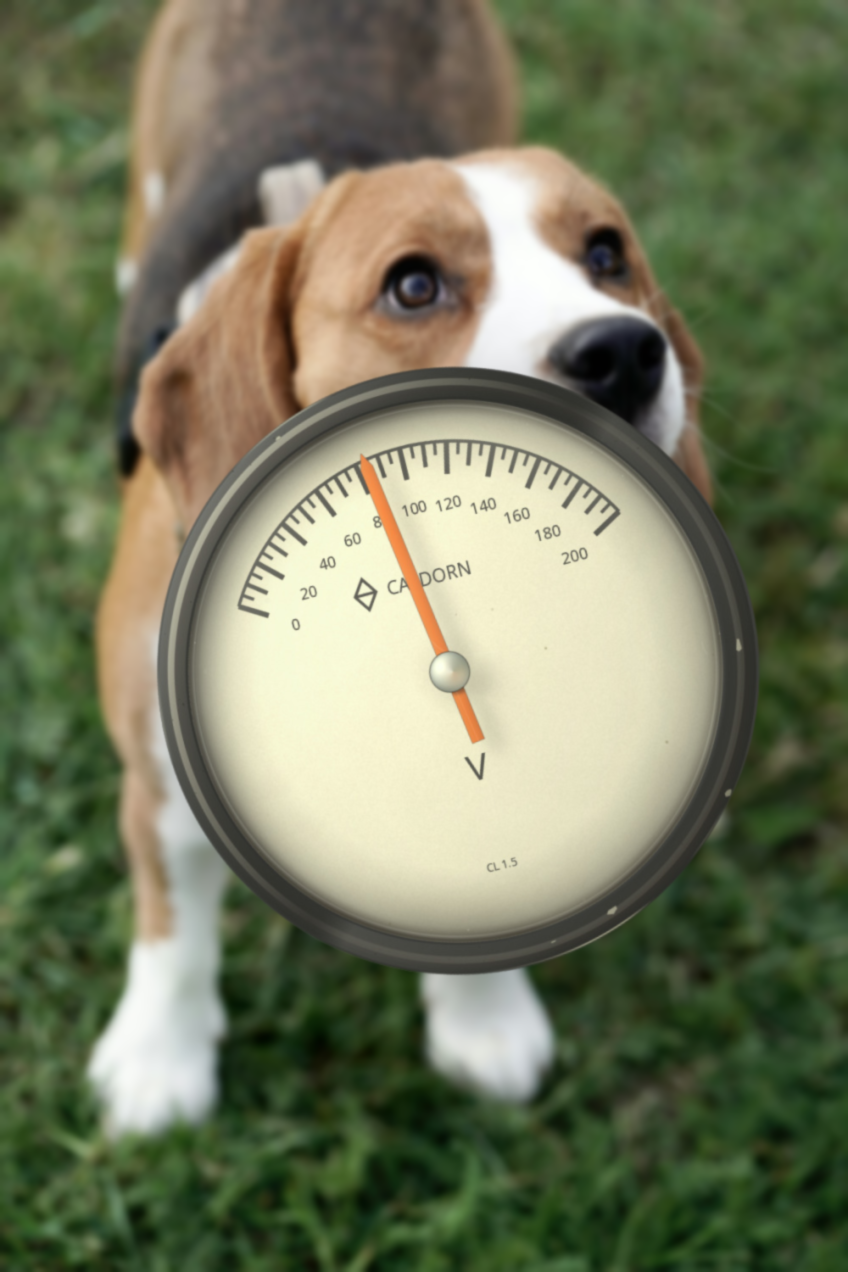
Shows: 85 V
